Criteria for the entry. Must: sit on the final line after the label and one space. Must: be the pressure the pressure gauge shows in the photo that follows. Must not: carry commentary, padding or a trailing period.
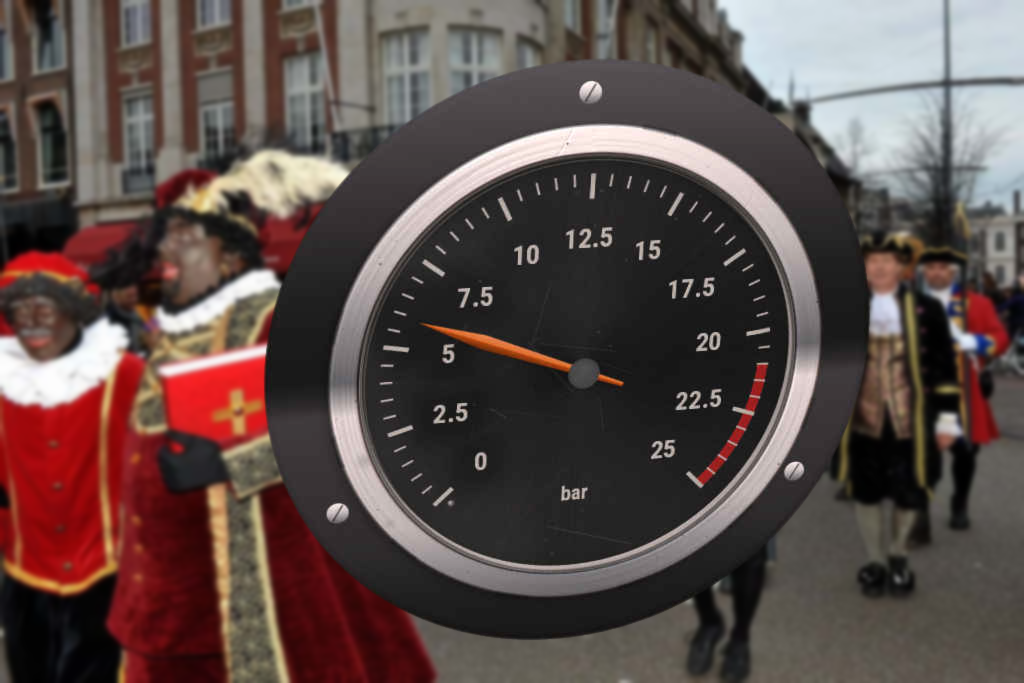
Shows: 6 bar
